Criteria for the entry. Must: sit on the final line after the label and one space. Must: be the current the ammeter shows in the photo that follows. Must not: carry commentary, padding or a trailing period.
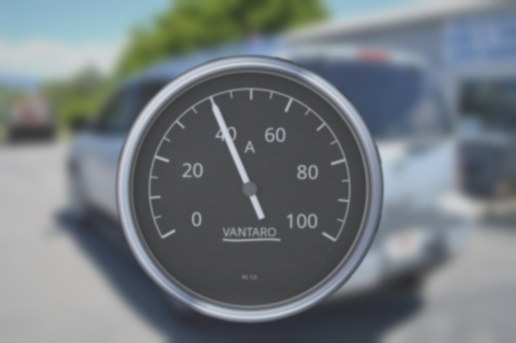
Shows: 40 A
